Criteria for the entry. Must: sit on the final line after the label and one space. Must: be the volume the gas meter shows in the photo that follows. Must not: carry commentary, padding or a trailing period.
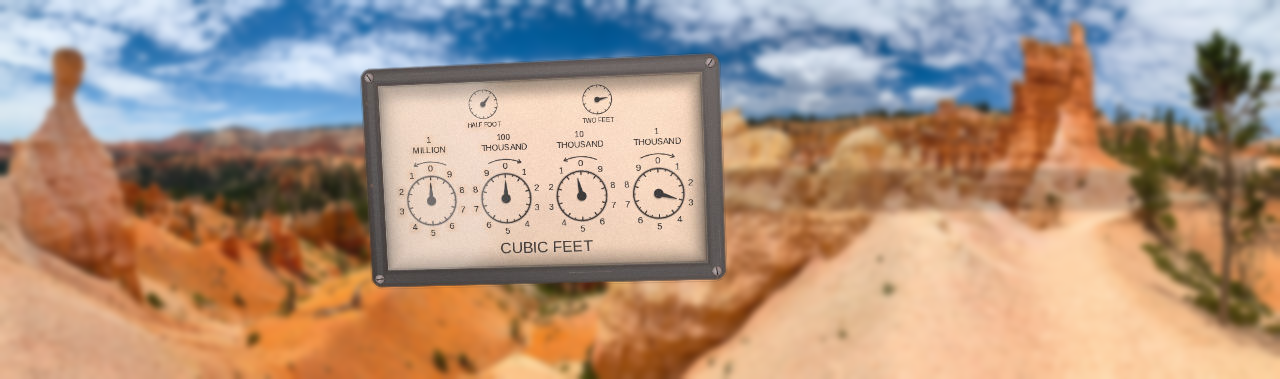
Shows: 300 ft³
